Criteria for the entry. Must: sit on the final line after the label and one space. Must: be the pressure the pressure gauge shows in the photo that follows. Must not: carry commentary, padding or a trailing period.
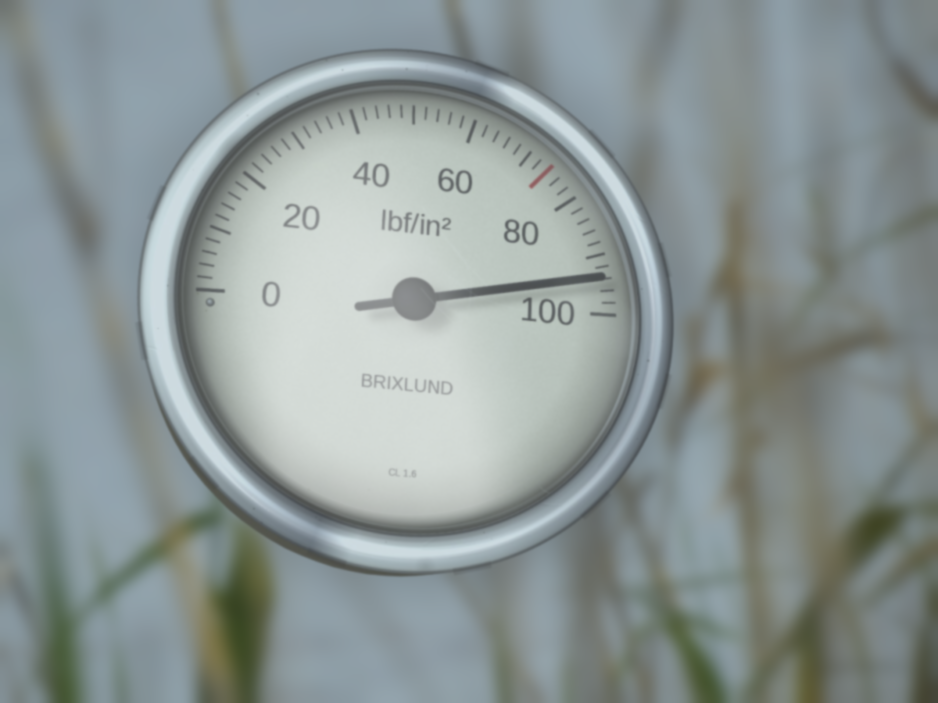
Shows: 94 psi
